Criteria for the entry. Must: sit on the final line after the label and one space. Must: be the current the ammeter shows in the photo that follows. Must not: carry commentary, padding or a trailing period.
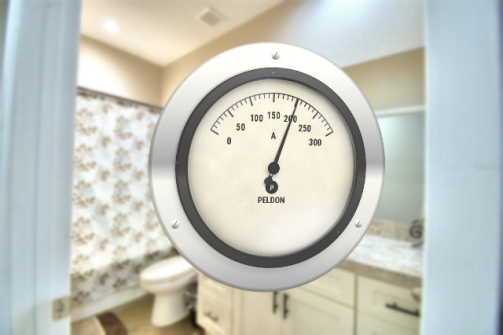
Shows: 200 A
